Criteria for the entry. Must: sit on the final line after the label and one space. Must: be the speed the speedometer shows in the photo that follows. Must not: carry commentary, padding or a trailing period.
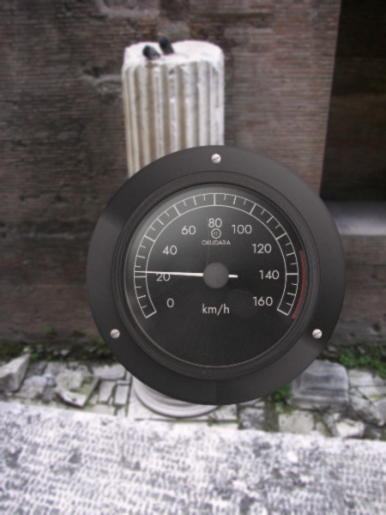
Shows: 22.5 km/h
